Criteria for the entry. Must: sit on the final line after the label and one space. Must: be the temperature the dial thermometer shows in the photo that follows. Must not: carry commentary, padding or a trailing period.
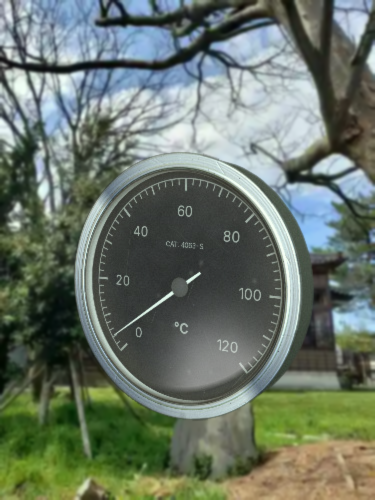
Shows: 4 °C
